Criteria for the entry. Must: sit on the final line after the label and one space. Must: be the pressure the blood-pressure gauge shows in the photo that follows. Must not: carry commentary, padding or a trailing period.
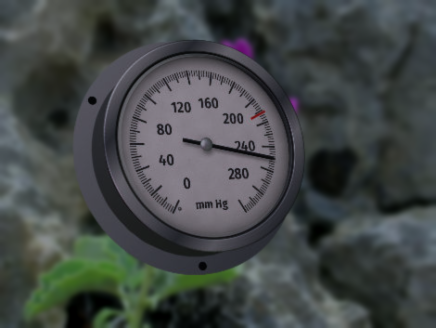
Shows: 250 mmHg
